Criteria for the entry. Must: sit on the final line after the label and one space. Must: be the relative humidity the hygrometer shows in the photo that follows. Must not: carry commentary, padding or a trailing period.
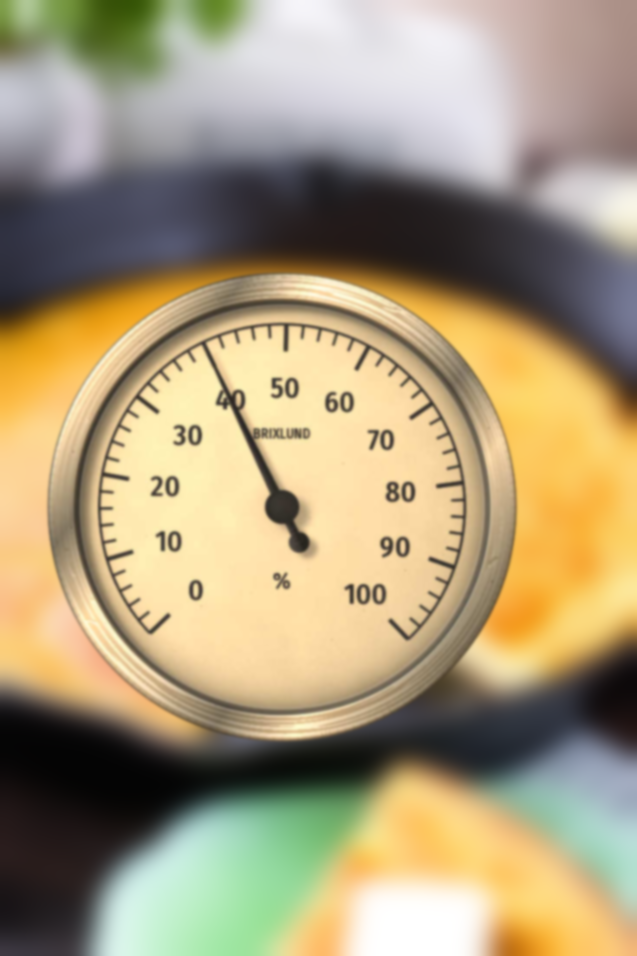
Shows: 40 %
